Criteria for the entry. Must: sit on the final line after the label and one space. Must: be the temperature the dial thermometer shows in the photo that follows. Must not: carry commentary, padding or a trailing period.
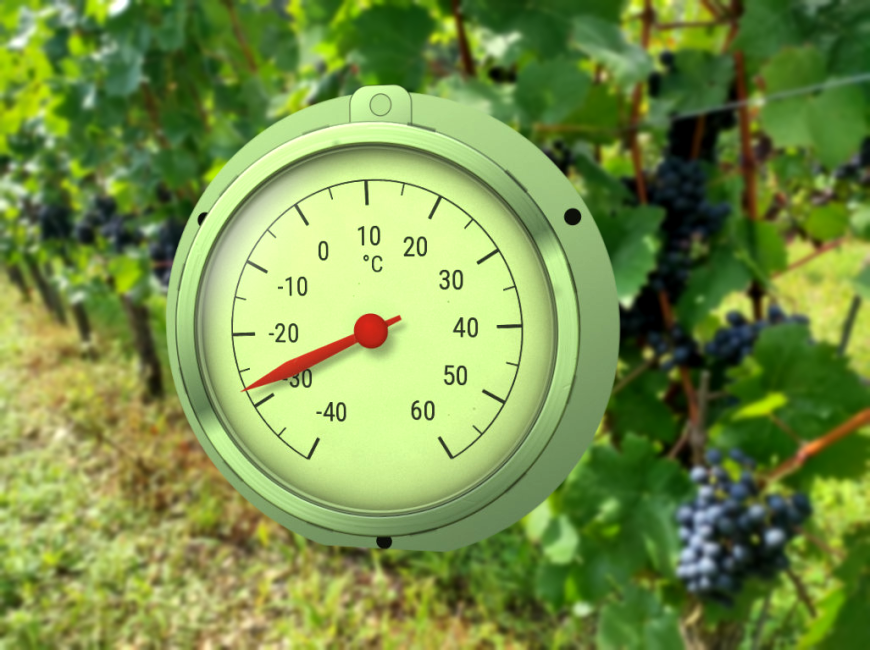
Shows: -27.5 °C
